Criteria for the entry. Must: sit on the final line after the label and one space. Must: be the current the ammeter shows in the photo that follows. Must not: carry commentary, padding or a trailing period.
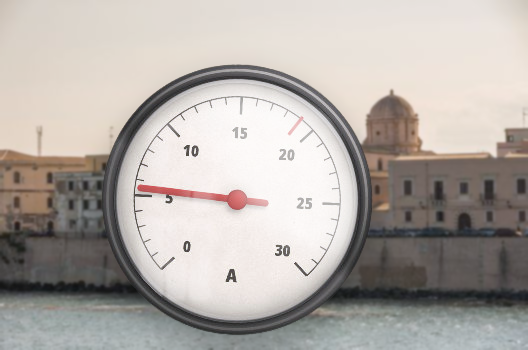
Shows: 5.5 A
